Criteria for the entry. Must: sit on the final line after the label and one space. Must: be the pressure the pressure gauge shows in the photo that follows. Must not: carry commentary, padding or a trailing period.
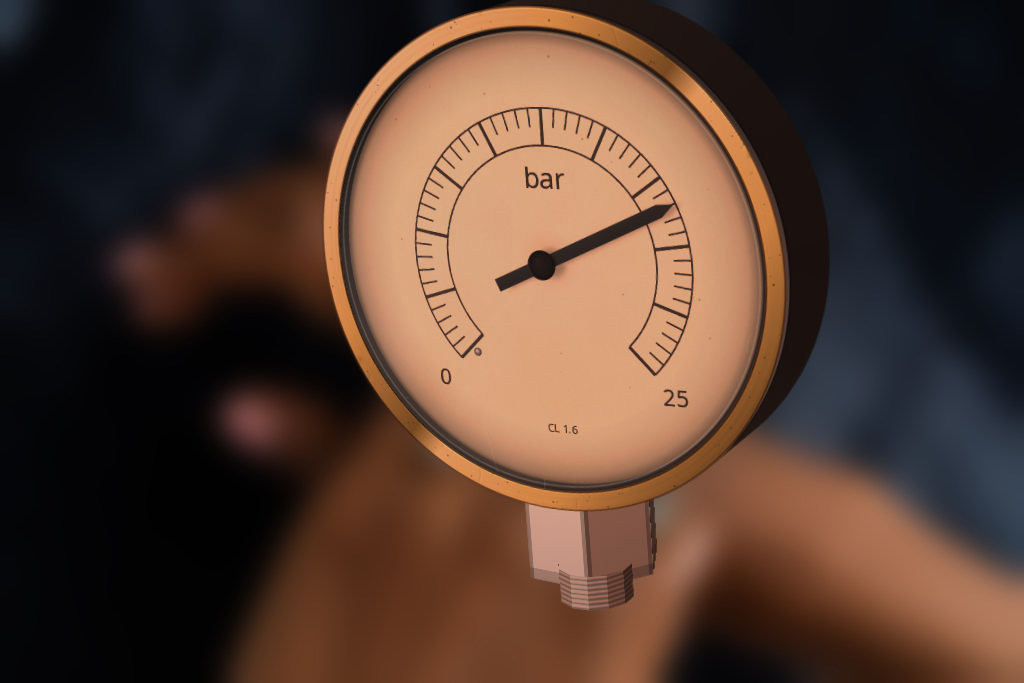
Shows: 18.5 bar
